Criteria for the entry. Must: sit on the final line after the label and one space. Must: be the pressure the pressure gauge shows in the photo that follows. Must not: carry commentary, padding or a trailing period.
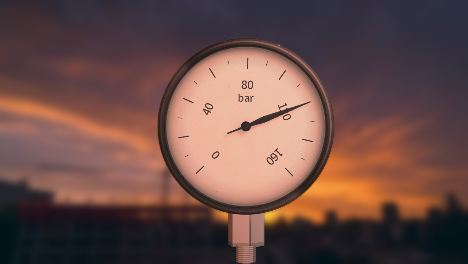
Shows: 120 bar
